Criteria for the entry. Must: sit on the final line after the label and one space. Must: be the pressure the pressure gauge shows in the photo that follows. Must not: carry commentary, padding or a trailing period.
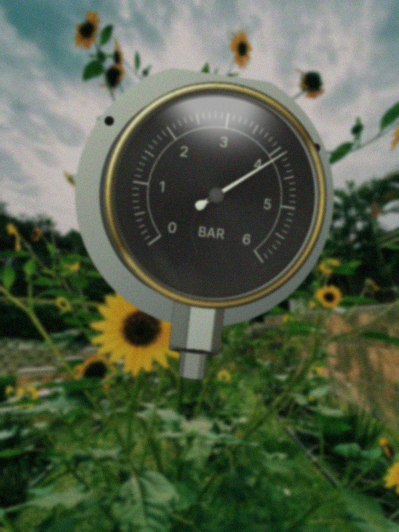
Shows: 4.1 bar
